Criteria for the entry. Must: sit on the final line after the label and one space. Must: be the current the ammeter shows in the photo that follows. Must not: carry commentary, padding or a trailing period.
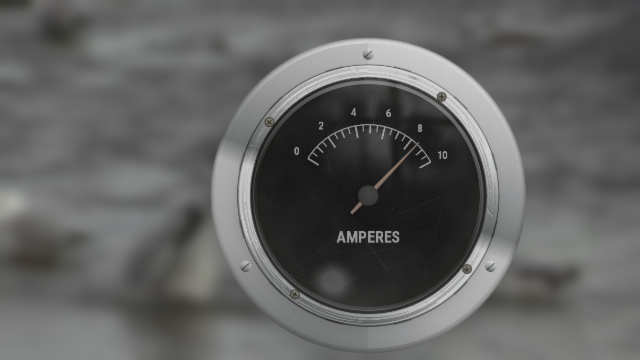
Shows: 8.5 A
